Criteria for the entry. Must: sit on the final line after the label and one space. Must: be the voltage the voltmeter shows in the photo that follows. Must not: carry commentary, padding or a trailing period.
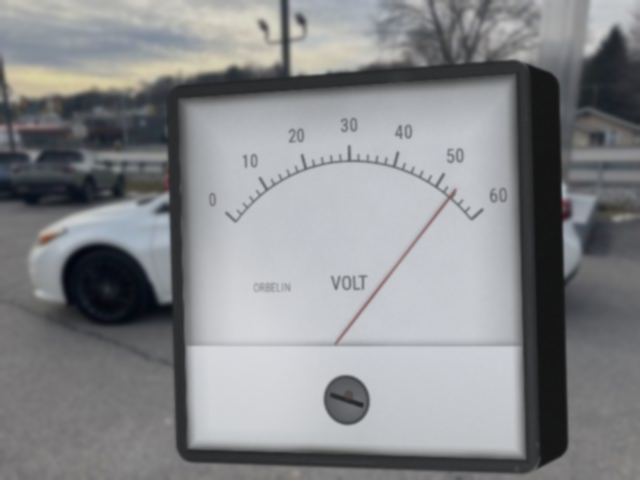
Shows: 54 V
